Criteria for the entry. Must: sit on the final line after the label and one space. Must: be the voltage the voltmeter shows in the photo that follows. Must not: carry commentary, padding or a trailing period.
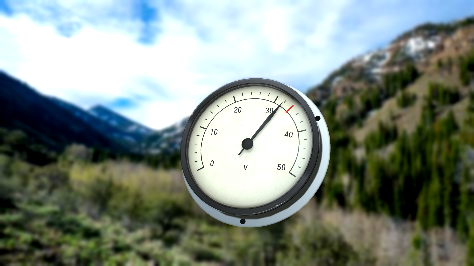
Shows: 32 V
